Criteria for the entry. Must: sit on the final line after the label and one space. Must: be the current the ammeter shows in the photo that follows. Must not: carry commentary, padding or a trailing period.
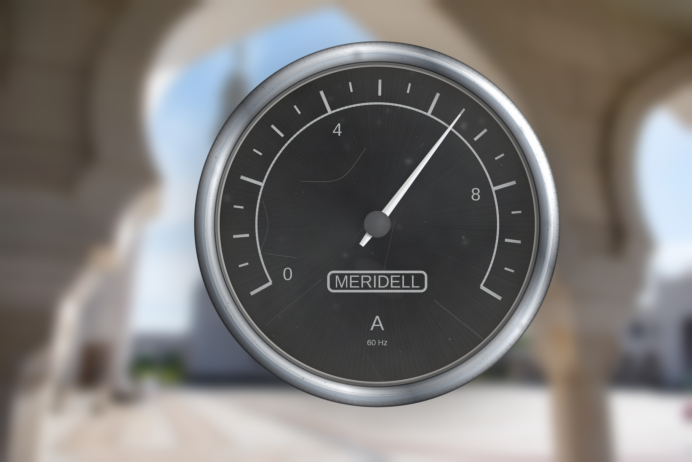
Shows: 6.5 A
